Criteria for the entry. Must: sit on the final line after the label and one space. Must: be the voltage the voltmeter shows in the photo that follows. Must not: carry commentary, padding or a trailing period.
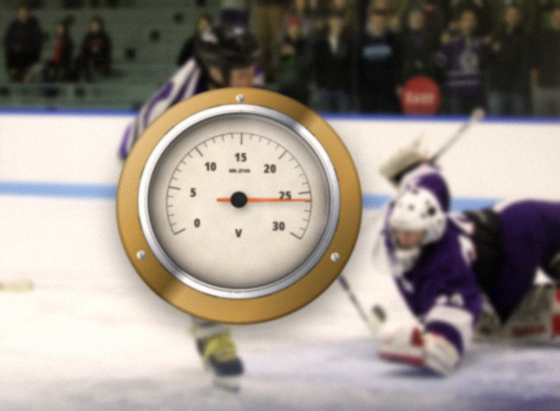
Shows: 26 V
